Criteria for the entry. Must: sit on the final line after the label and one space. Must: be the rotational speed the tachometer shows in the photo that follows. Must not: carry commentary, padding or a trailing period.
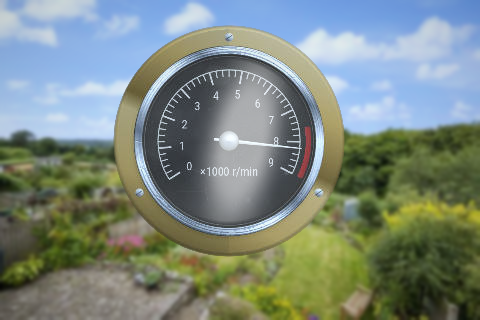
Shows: 8200 rpm
